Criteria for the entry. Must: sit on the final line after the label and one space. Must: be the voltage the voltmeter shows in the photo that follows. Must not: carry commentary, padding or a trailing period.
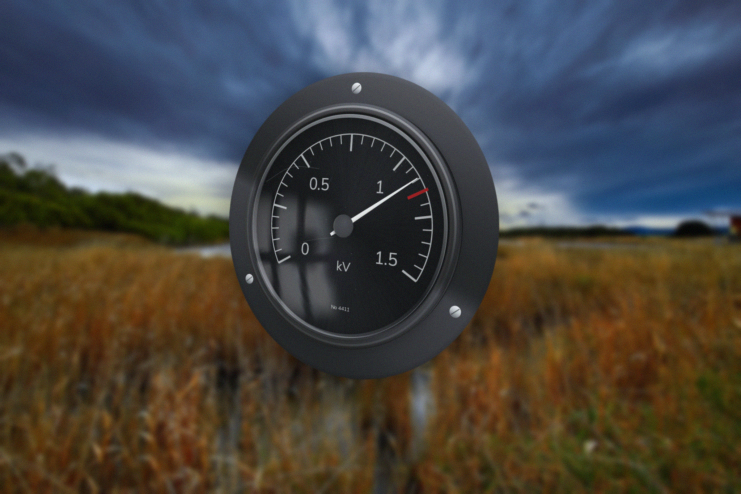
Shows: 1.1 kV
